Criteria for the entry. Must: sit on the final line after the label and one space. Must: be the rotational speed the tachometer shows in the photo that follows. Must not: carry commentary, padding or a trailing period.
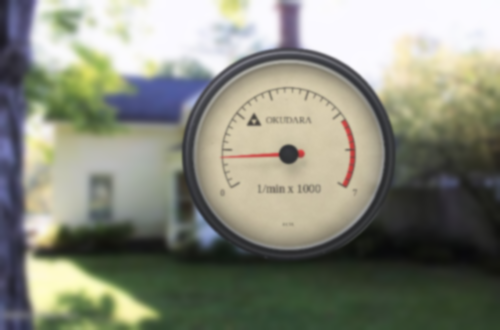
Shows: 800 rpm
